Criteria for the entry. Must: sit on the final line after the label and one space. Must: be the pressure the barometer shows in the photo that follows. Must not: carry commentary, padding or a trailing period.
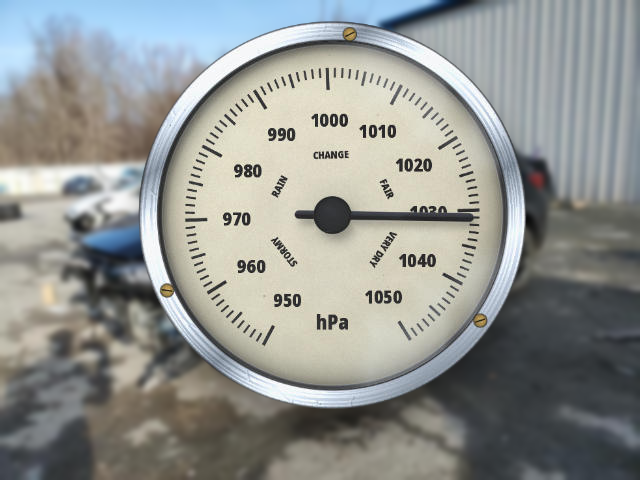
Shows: 1031 hPa
